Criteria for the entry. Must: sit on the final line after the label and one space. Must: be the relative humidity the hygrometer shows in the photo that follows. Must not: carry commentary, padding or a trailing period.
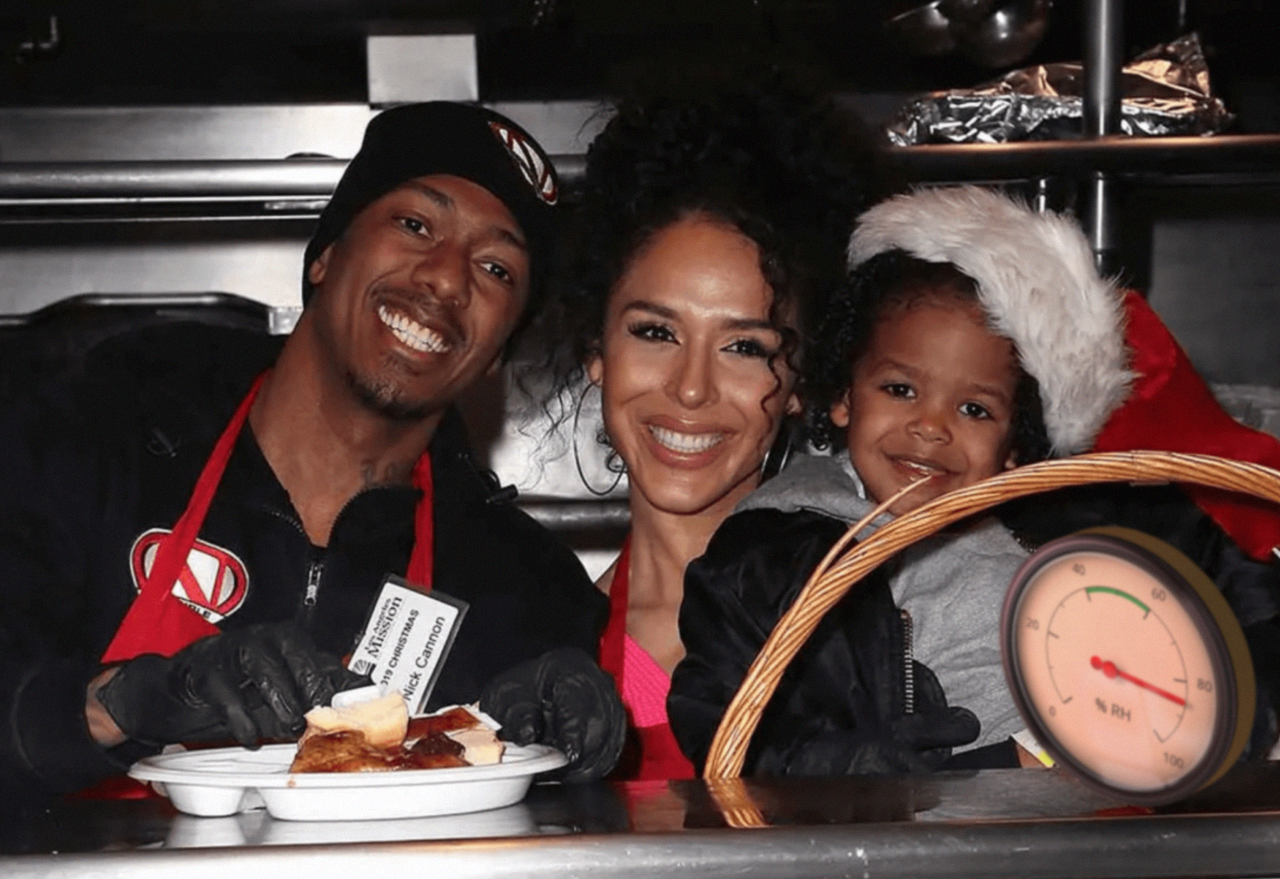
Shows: 85 %
